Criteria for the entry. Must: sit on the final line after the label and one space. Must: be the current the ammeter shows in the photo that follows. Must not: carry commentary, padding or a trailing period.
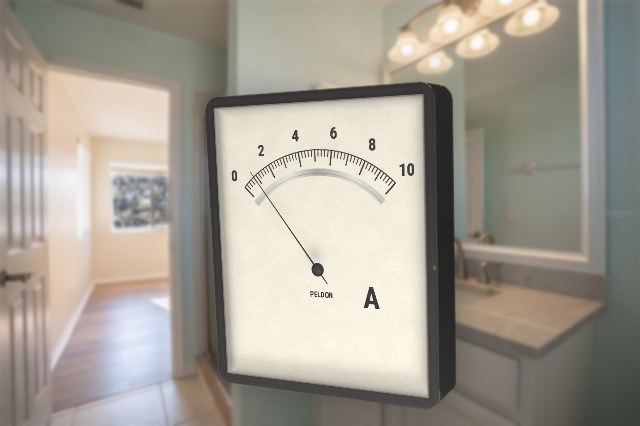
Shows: 1 A
